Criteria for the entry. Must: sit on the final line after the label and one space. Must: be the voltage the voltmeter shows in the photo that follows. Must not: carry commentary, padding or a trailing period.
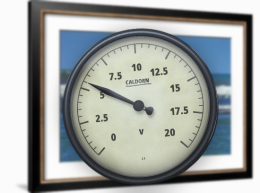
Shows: 5.5 V
